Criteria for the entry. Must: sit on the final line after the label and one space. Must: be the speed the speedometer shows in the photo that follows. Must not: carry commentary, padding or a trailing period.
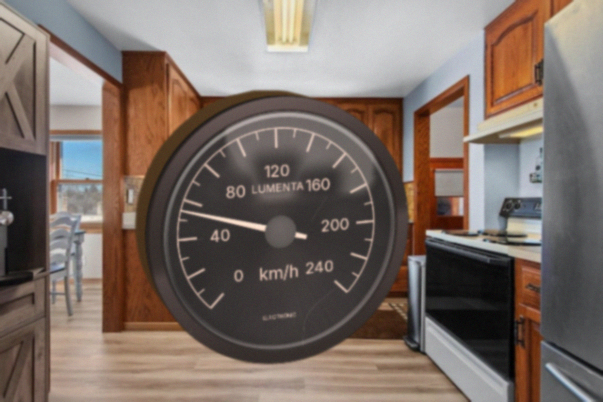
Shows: 55 km/h
